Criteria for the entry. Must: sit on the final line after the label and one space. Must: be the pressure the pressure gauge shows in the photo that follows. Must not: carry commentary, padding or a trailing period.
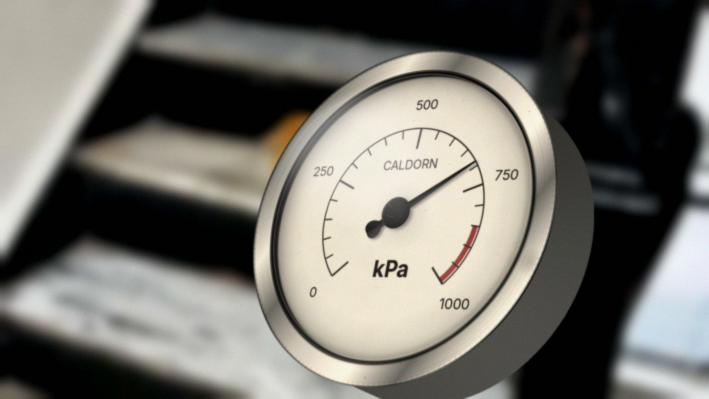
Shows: 700 kPa
